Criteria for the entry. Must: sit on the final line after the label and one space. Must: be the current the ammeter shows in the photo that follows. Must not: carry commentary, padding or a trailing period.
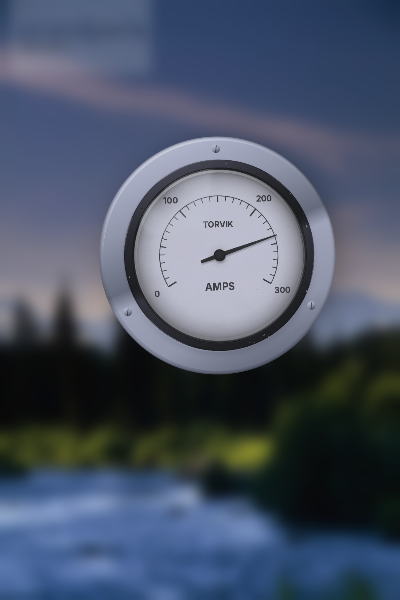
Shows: 240 A
